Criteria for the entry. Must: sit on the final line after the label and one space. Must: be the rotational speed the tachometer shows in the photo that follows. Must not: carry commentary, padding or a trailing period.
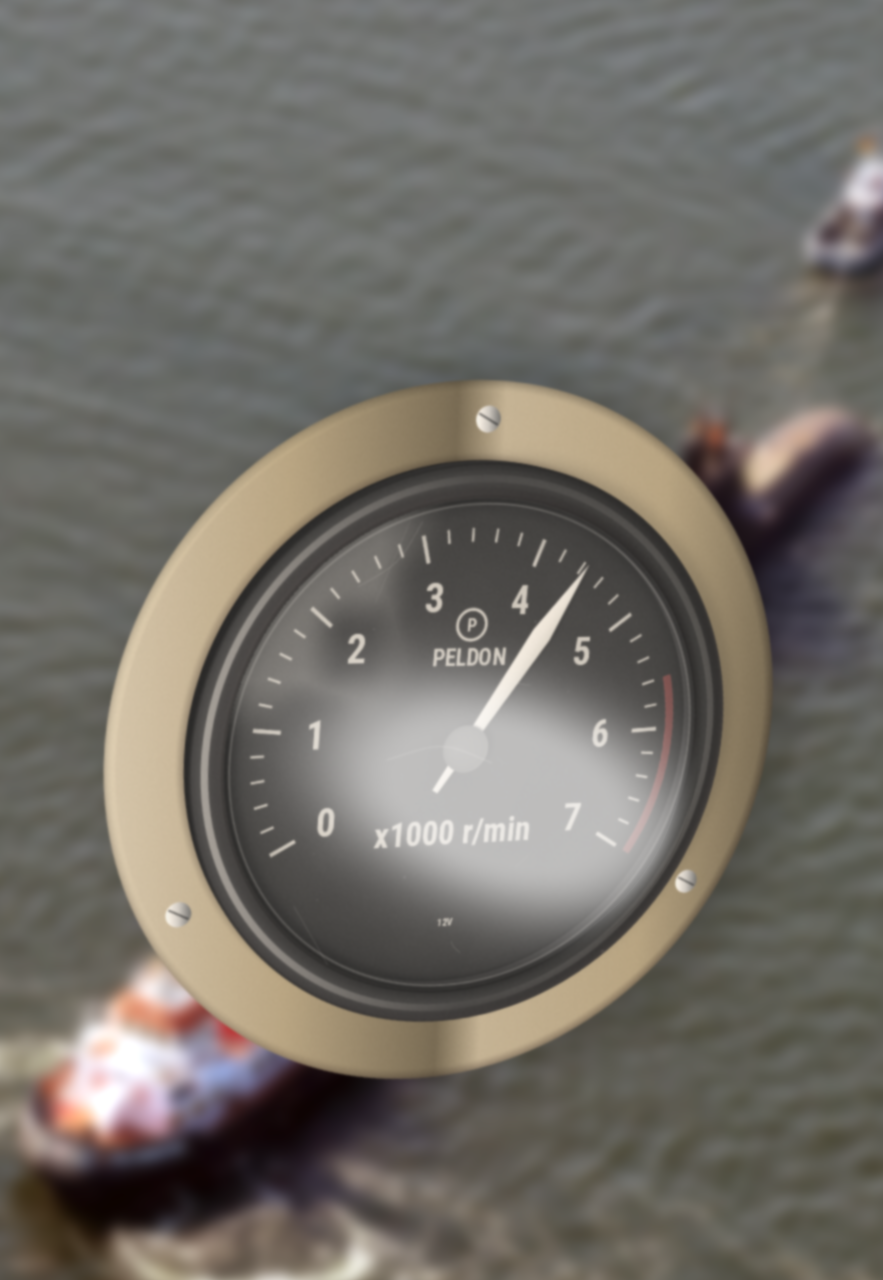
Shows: 4400 rpm
